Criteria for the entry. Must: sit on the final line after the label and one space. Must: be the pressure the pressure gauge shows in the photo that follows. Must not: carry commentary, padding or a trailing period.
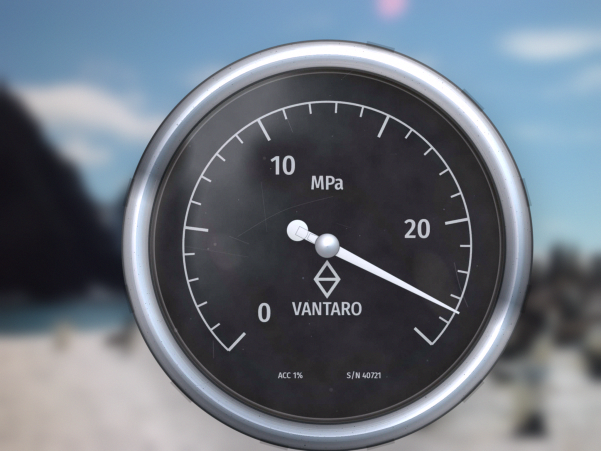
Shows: 23.5 MPa
